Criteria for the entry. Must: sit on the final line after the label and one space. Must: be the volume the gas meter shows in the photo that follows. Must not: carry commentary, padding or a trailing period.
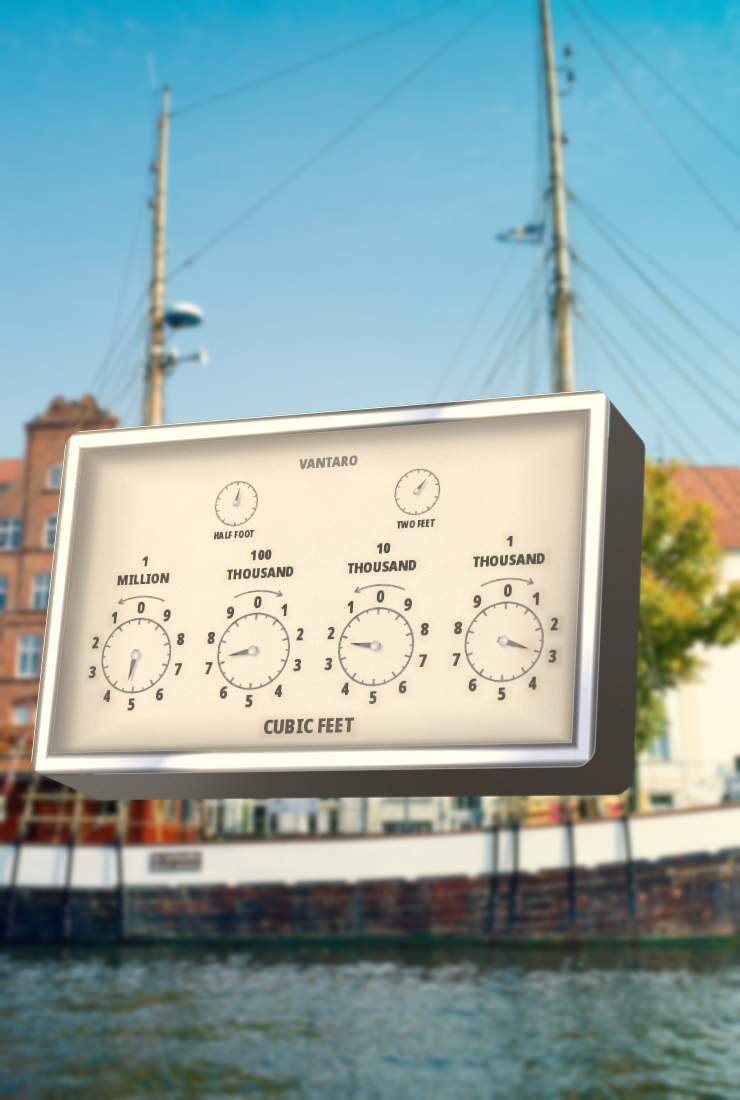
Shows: 472300 ft³
